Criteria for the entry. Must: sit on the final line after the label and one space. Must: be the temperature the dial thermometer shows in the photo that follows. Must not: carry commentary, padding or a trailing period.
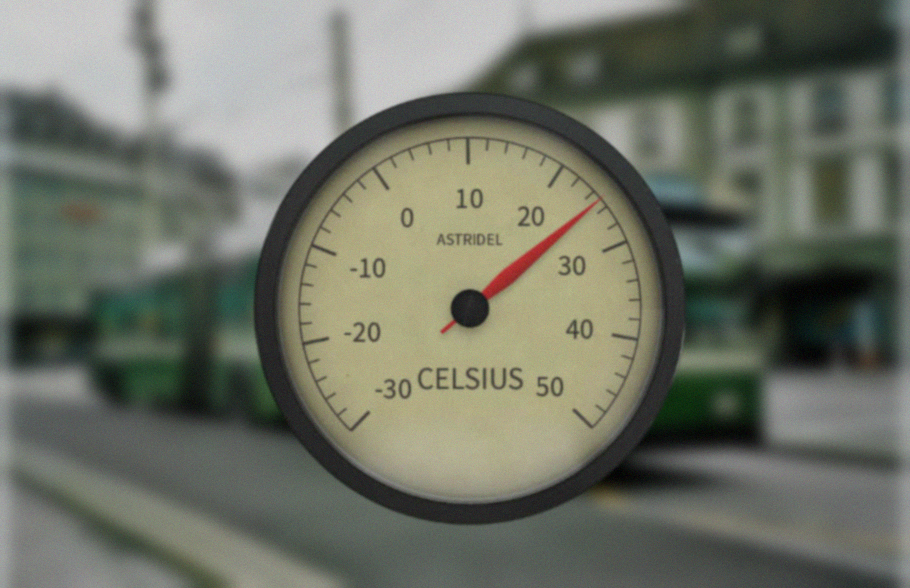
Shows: 25 °C
